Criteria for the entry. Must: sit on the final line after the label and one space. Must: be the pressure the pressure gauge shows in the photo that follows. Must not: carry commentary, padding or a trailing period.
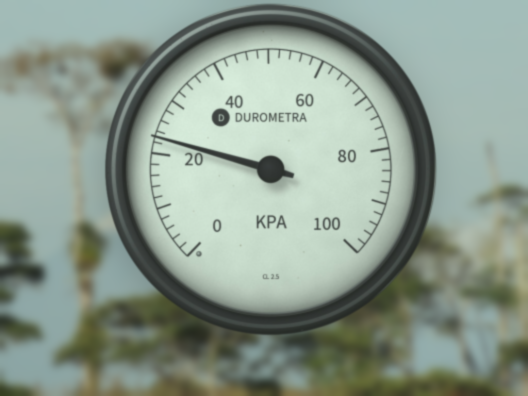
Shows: 23 kPa
